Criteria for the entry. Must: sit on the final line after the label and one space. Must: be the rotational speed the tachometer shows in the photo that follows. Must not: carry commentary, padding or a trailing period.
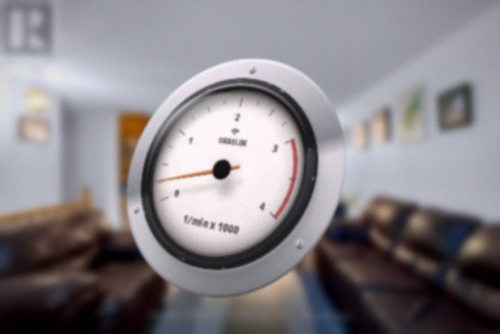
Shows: 250 rpm
